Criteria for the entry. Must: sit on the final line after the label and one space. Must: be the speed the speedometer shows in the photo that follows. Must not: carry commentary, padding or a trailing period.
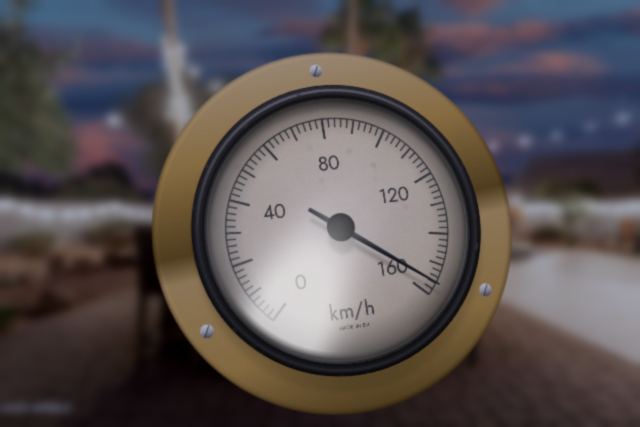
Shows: 156 km/h
